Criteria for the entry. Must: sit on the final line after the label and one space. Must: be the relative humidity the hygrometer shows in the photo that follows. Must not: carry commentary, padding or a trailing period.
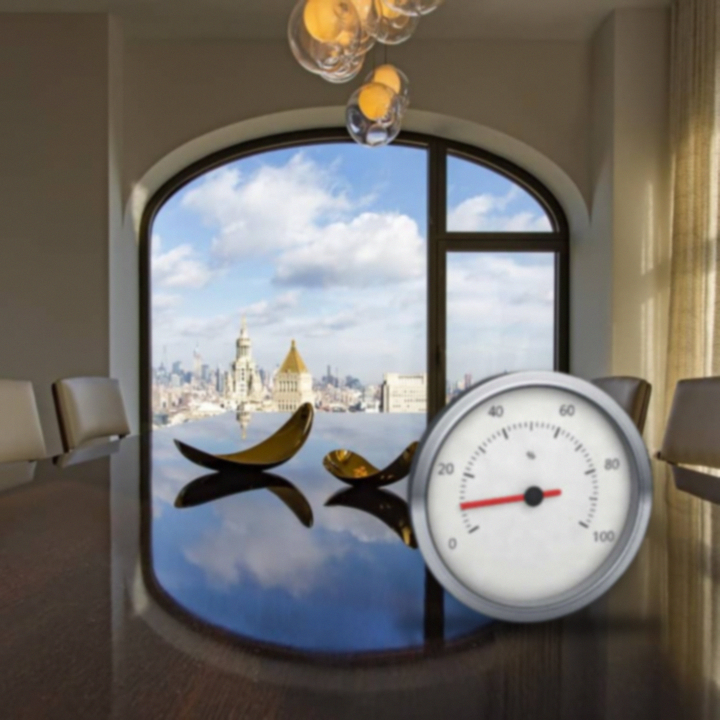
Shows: 10 %
